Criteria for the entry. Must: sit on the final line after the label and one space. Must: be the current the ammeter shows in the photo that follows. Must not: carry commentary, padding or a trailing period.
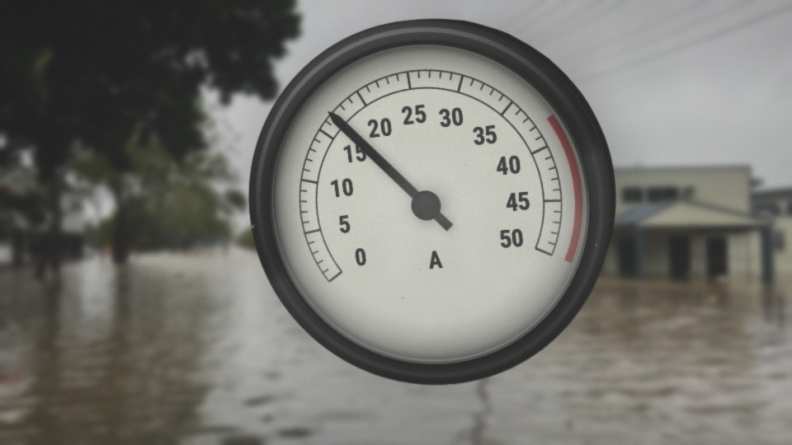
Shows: 17 A
